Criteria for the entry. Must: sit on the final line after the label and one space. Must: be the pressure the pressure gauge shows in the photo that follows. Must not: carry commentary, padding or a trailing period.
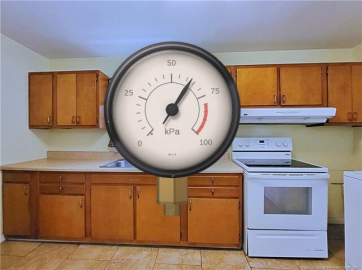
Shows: 62.5 kPa
